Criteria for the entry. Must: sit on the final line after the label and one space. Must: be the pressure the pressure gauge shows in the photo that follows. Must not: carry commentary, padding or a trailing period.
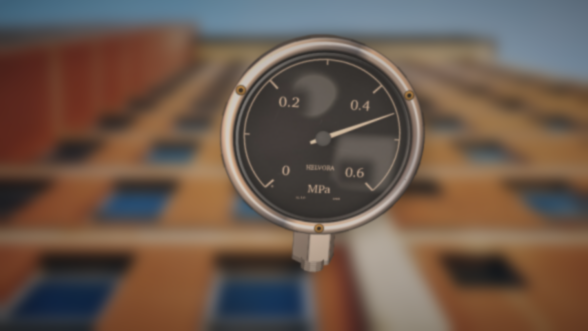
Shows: 0.45 MPa
